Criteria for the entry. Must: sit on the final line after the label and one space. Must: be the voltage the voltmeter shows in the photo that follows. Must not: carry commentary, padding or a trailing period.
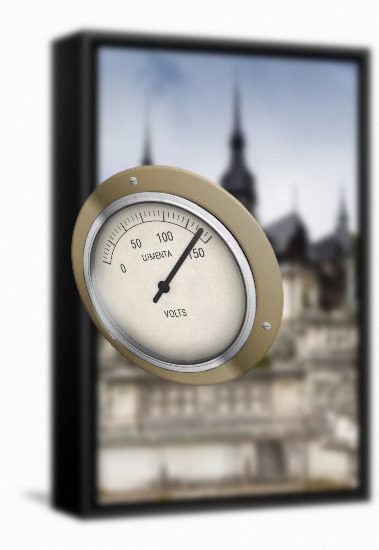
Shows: 140 V
